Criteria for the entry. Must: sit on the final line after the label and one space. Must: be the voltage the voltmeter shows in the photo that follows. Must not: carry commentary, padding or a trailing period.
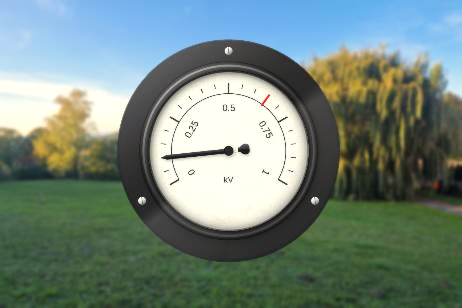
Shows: 0.1 kV
